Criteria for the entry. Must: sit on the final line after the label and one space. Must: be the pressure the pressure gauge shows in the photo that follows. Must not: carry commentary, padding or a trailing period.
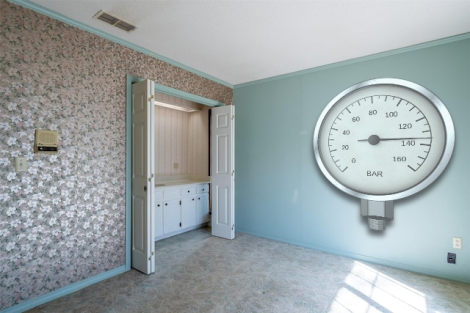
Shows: 135 bar
